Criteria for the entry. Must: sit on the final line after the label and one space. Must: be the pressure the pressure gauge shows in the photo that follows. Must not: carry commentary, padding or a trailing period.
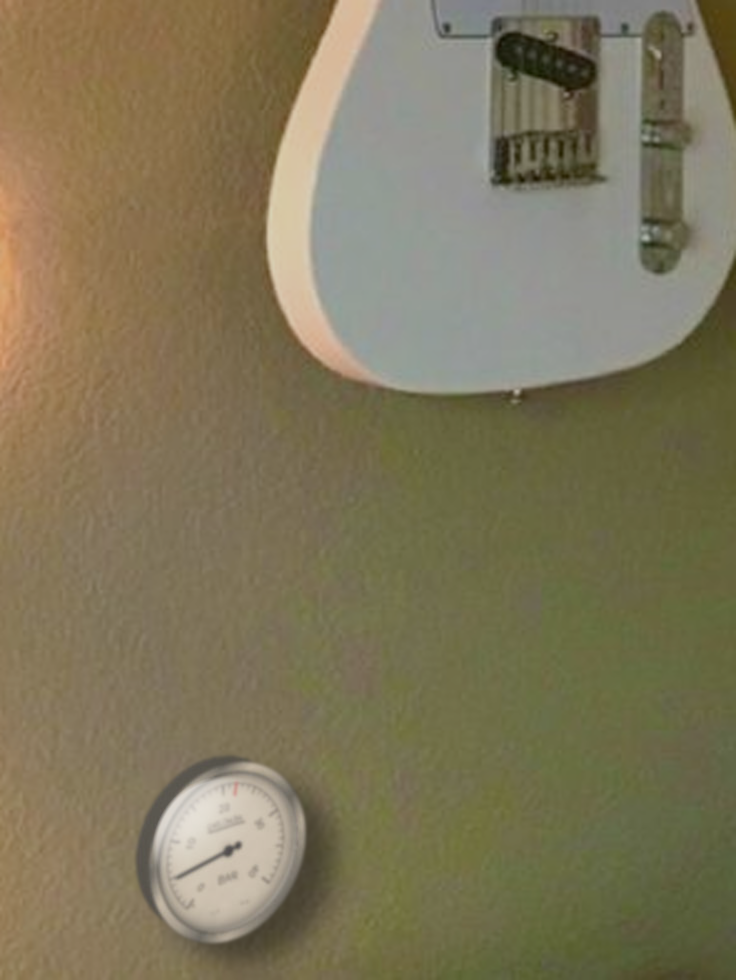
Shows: 5 bar
